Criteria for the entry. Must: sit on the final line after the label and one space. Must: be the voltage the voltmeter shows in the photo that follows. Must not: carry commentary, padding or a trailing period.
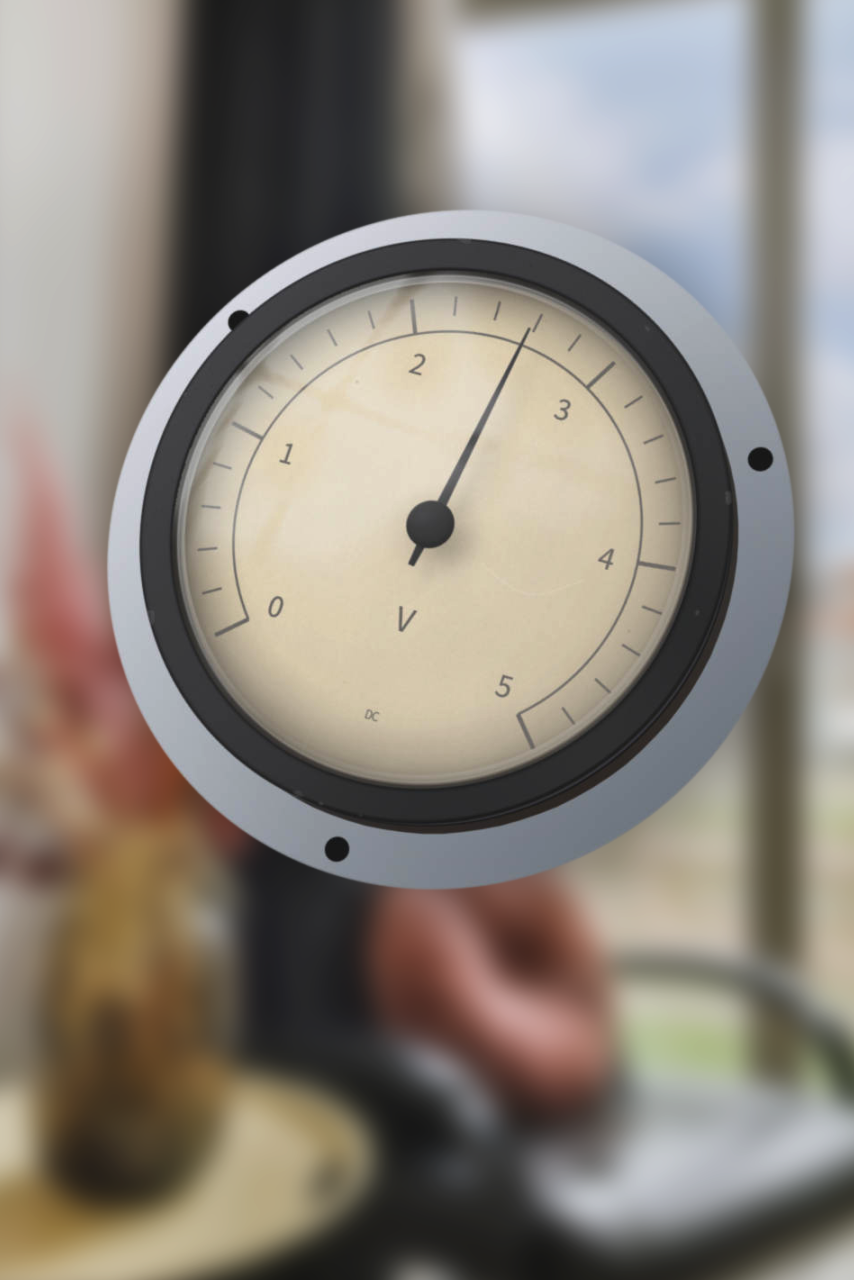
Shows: 2.6 V
